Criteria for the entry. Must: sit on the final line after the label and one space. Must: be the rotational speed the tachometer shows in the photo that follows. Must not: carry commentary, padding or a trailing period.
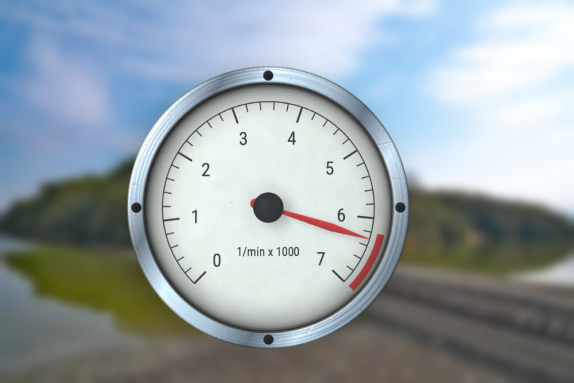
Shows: 6300 rpm
